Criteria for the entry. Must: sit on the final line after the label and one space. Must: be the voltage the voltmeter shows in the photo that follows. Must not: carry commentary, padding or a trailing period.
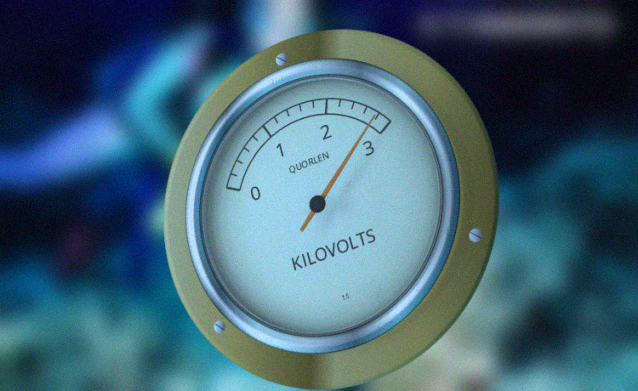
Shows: 2.8 kV
